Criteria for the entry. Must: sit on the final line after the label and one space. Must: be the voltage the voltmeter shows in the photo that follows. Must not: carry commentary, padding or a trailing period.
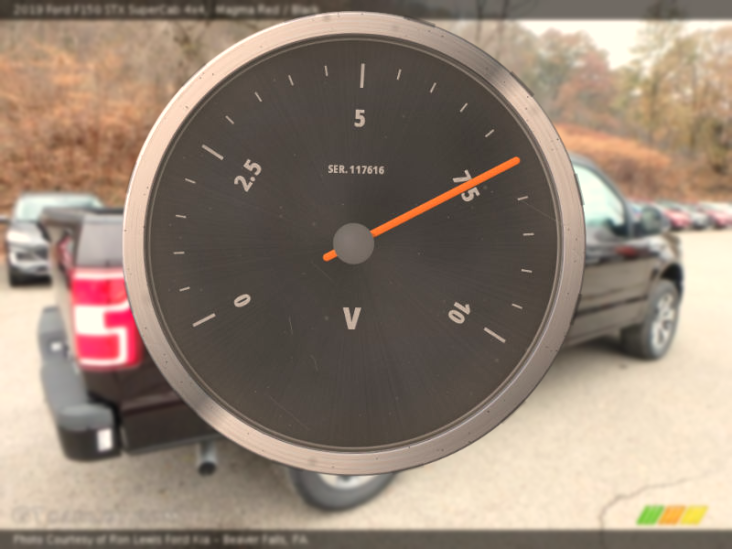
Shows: 7.5 V
